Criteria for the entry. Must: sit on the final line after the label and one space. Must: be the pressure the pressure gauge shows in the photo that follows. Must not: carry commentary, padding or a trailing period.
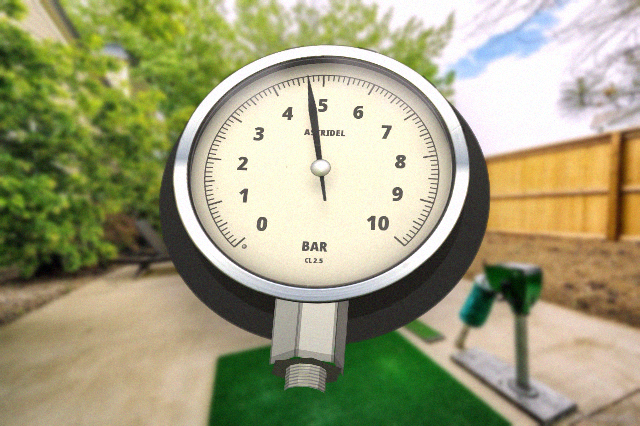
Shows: 4.7 bar
